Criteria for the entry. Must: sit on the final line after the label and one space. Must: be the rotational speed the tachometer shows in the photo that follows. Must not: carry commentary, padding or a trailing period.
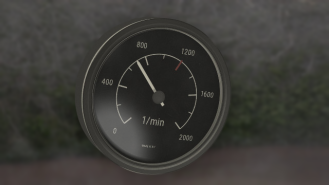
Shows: 700 rpm
